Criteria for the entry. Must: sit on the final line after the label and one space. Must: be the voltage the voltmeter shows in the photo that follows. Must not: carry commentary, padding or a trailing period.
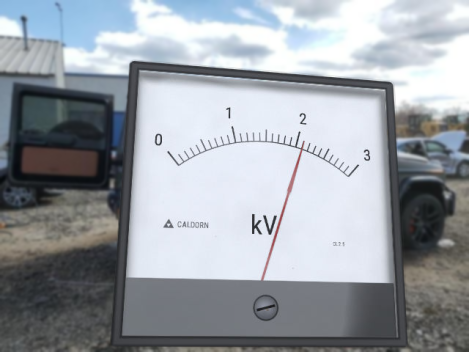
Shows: 2.1 kV
